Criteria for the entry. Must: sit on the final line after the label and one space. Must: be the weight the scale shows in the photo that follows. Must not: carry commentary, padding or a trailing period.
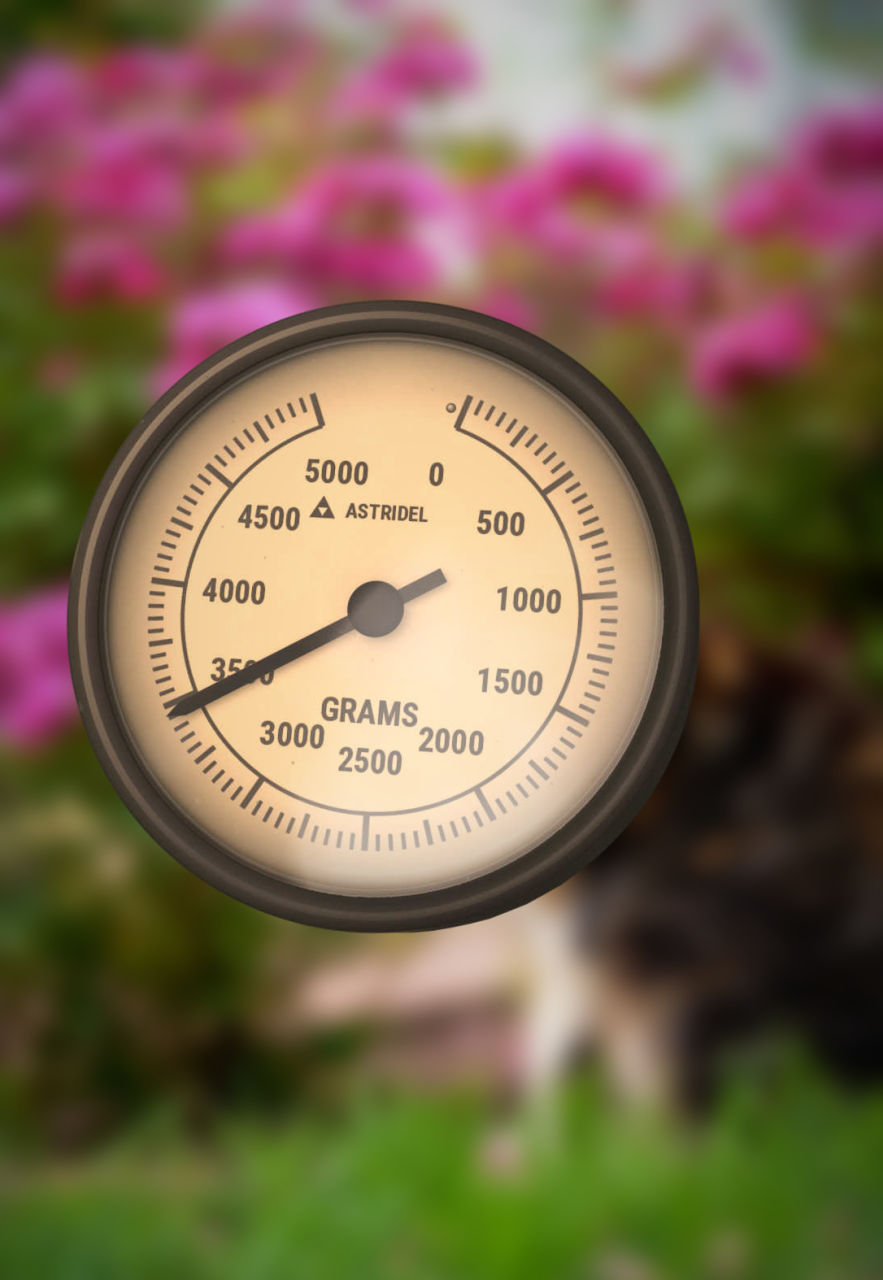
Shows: 3450 g
